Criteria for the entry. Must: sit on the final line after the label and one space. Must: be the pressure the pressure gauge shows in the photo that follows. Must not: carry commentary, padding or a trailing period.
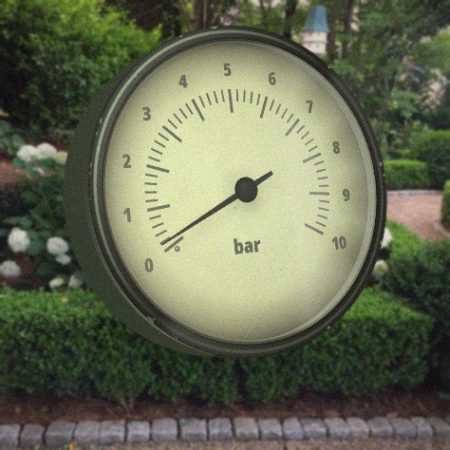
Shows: 0.2 bar
